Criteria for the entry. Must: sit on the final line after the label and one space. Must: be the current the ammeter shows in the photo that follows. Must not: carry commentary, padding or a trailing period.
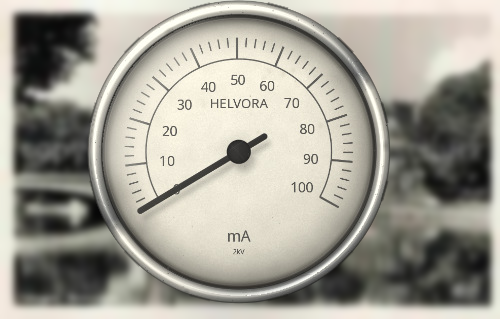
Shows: 0 mA
